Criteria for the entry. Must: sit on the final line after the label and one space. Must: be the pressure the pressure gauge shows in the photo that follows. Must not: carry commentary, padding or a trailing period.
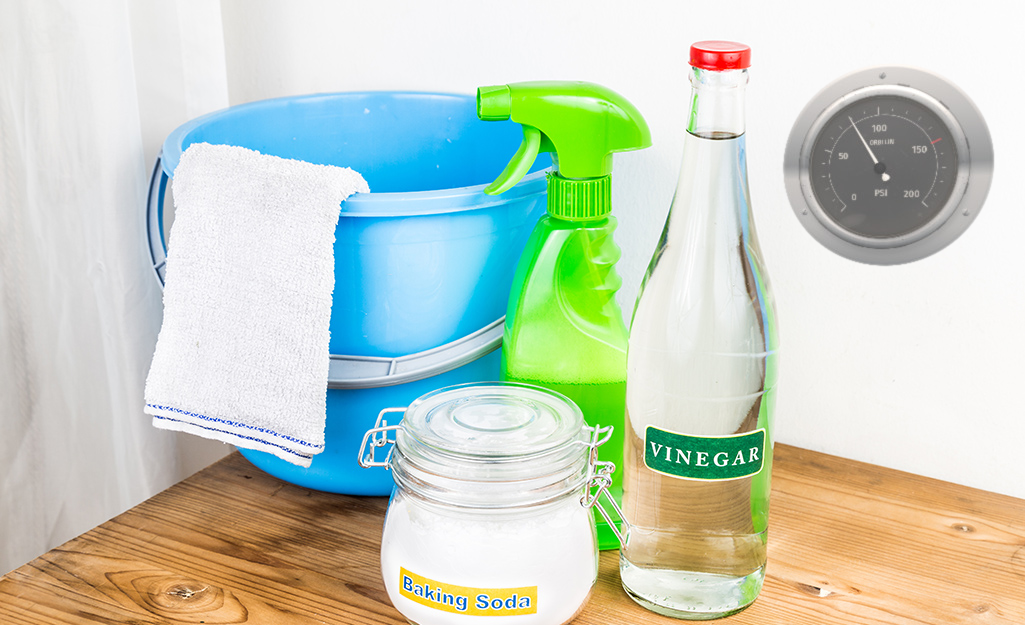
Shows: 80 psi
